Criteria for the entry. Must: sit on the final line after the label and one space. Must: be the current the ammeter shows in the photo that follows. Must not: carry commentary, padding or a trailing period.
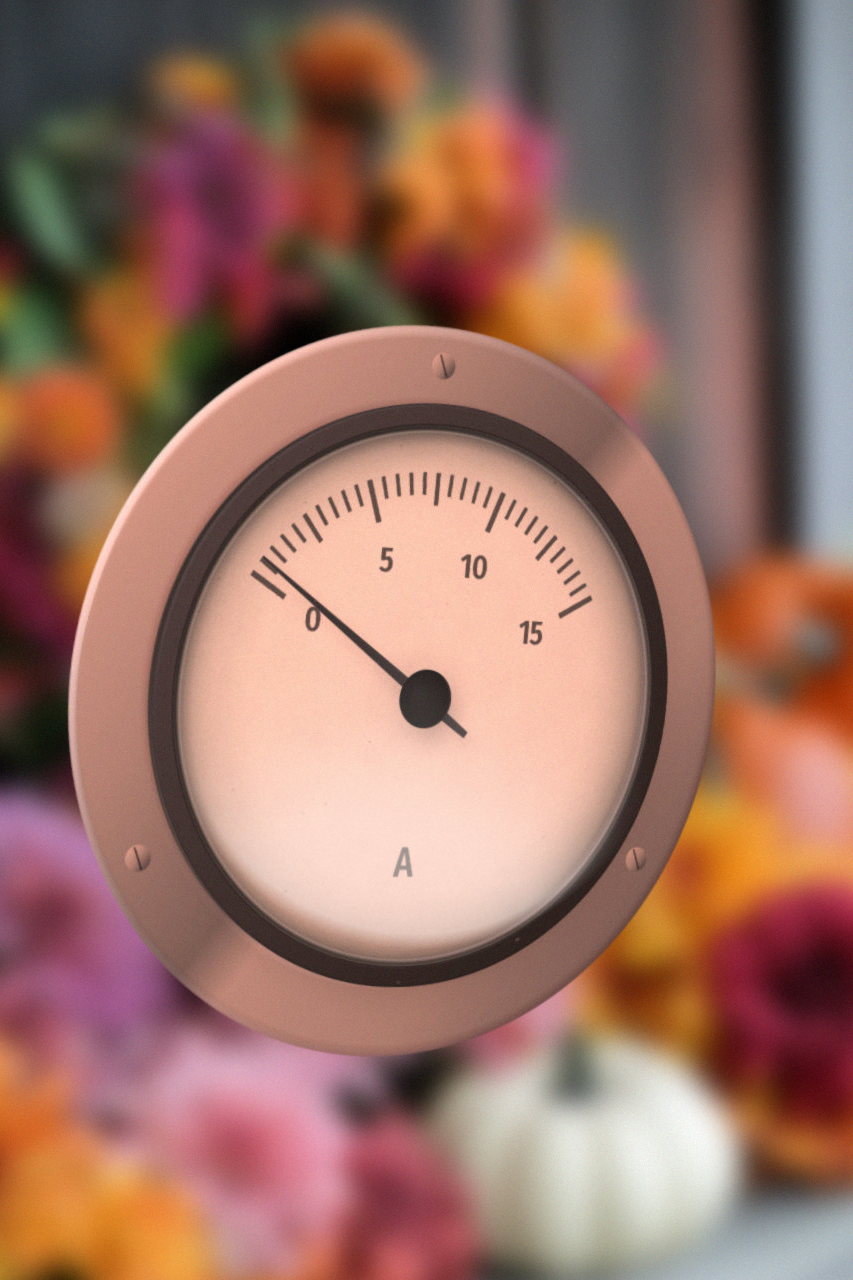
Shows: 0.5 A
